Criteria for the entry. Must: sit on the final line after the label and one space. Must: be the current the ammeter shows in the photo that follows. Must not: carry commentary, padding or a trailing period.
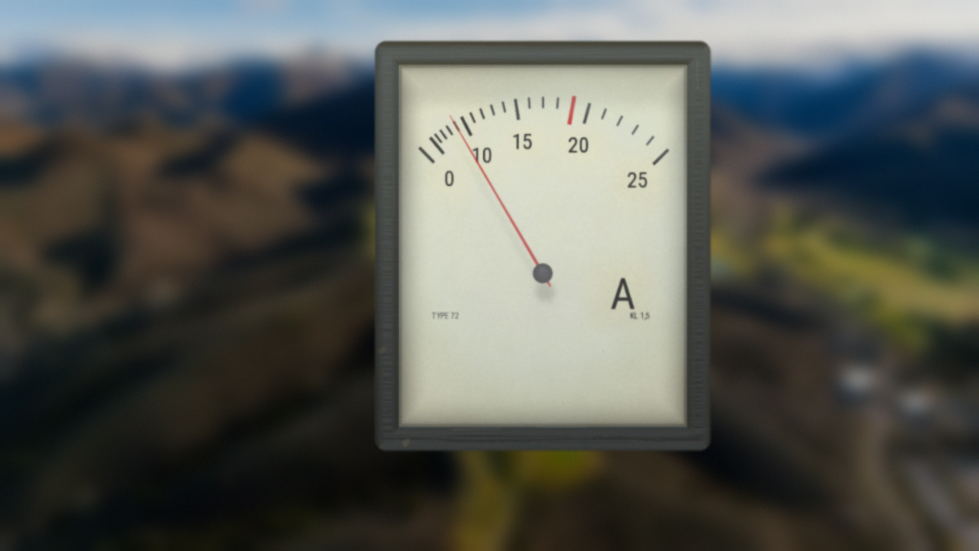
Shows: 9 A
